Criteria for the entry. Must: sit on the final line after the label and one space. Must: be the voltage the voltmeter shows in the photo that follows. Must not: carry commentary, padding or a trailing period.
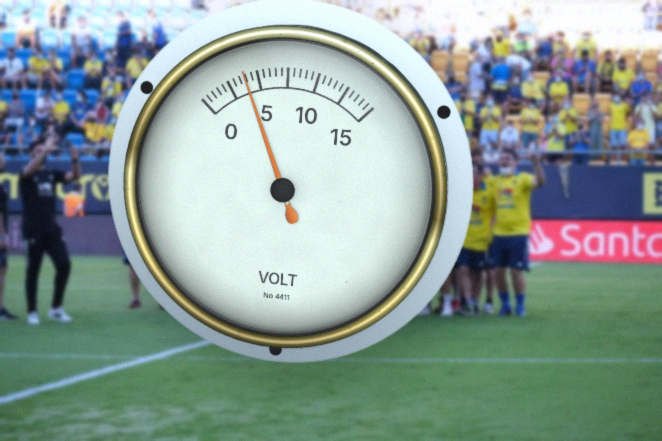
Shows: 4 V
